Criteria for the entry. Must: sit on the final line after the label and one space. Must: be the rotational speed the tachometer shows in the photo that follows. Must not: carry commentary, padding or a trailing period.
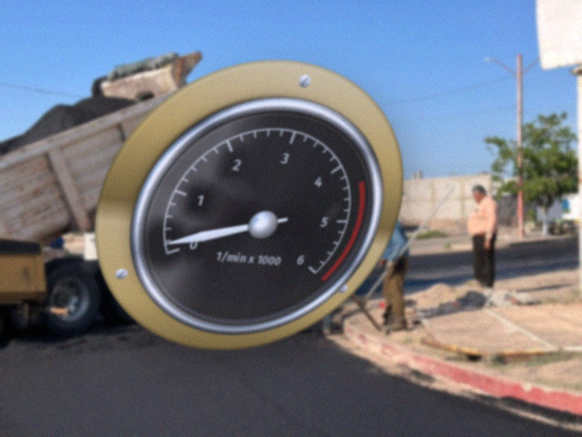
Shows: 200 rpm
